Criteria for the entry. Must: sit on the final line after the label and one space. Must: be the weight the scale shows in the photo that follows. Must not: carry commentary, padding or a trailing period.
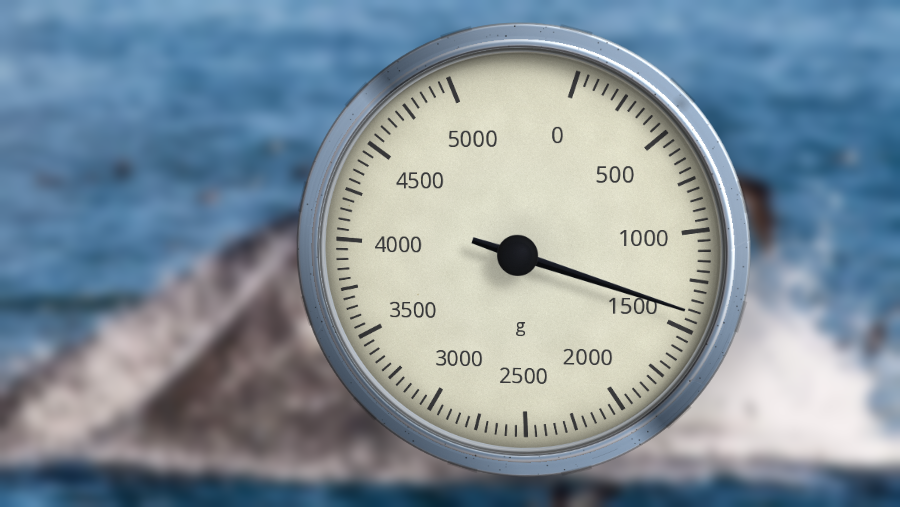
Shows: 1400 g
